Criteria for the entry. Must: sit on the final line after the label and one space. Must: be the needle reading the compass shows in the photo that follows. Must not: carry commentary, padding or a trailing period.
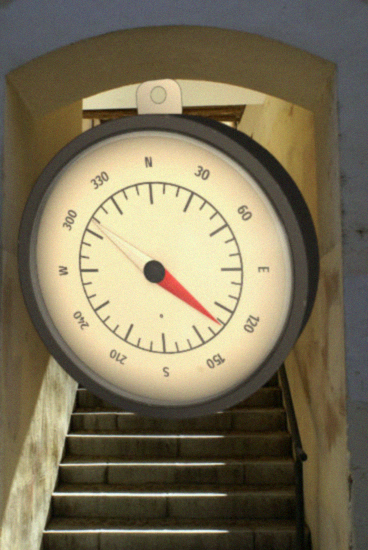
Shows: 130 °
